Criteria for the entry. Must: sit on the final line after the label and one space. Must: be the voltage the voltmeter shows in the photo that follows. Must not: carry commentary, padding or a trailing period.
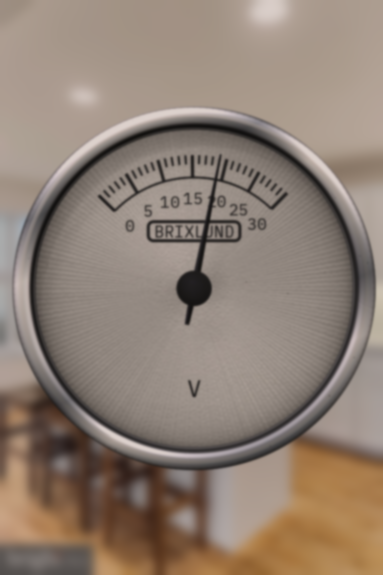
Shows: 19 V
